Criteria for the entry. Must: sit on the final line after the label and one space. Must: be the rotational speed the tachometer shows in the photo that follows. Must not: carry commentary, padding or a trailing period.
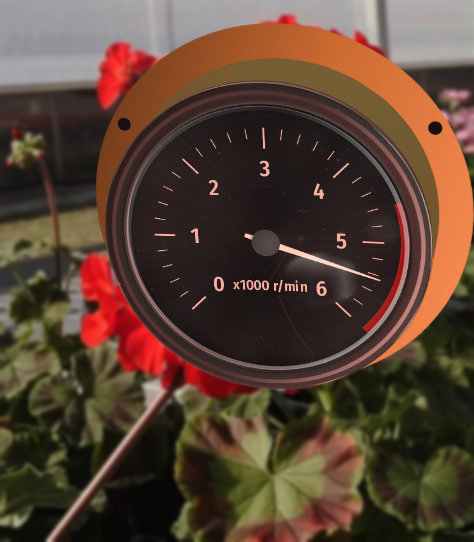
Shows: 5400 rpm
